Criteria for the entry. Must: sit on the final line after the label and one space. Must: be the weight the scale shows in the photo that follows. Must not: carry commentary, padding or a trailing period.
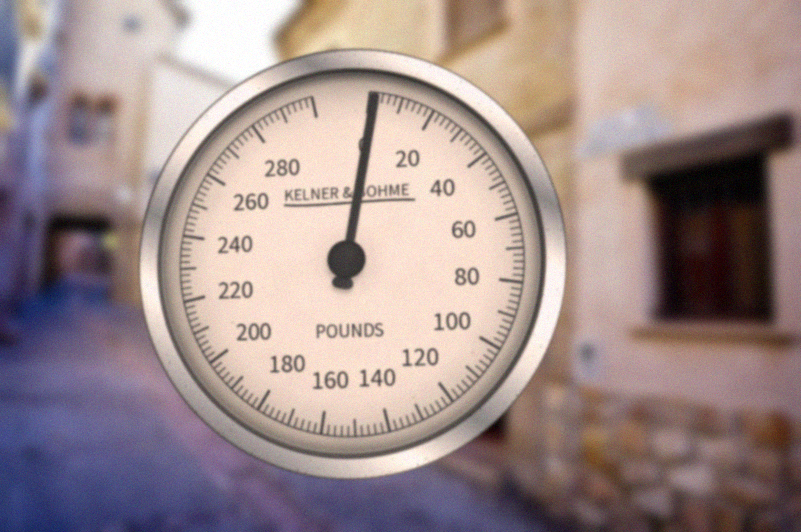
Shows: 2 lb
